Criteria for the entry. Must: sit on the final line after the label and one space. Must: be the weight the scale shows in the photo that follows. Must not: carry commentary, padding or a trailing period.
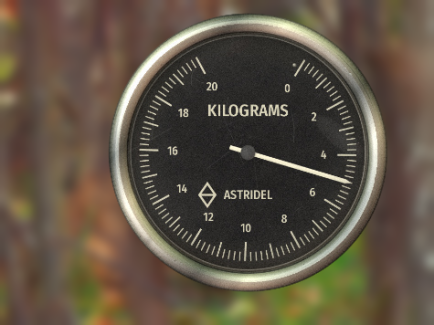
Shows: 5 kg
